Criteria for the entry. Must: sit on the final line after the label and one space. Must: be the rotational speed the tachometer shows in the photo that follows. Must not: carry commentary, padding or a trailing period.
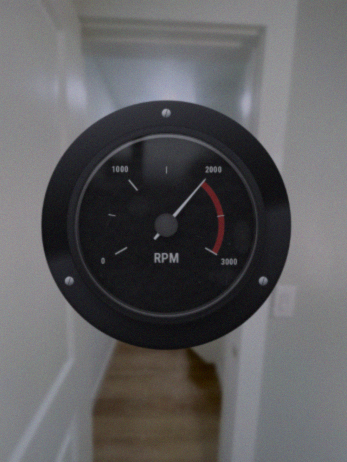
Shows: 2000 rpm
